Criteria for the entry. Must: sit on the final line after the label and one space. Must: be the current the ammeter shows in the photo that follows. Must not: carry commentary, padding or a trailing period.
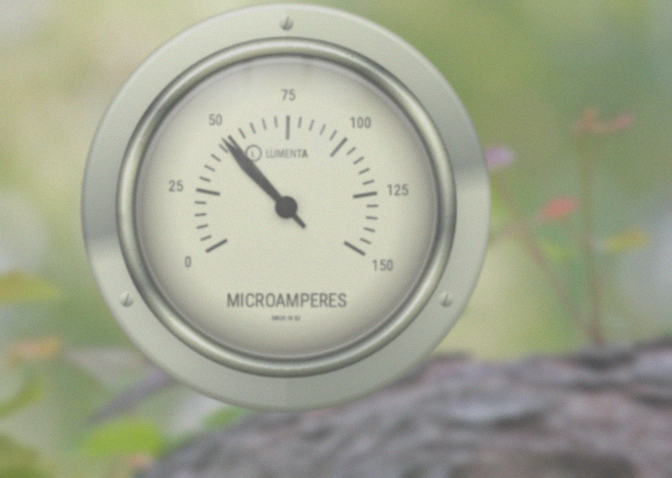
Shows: 47.5 µA
